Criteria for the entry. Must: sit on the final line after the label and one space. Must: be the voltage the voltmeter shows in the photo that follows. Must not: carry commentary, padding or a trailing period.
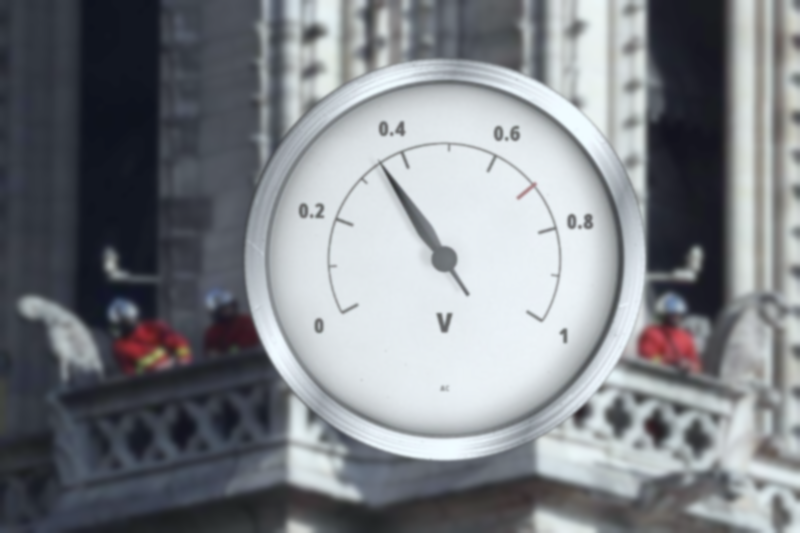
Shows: 0.35 V
